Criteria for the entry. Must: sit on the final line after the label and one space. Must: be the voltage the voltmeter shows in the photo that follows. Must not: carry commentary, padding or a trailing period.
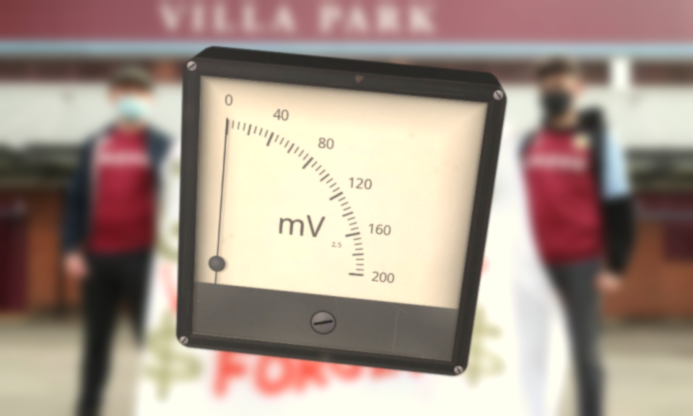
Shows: 0 mV
